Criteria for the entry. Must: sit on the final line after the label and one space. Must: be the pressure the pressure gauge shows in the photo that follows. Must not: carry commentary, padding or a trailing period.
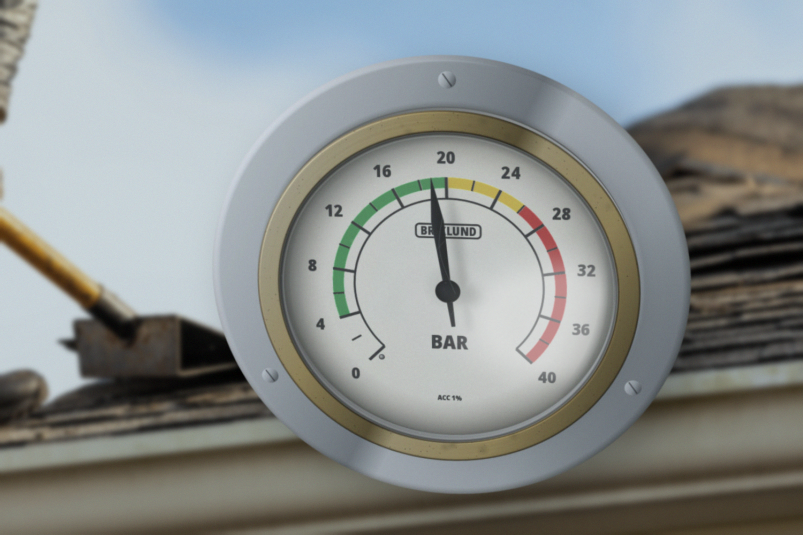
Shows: 19 bar
